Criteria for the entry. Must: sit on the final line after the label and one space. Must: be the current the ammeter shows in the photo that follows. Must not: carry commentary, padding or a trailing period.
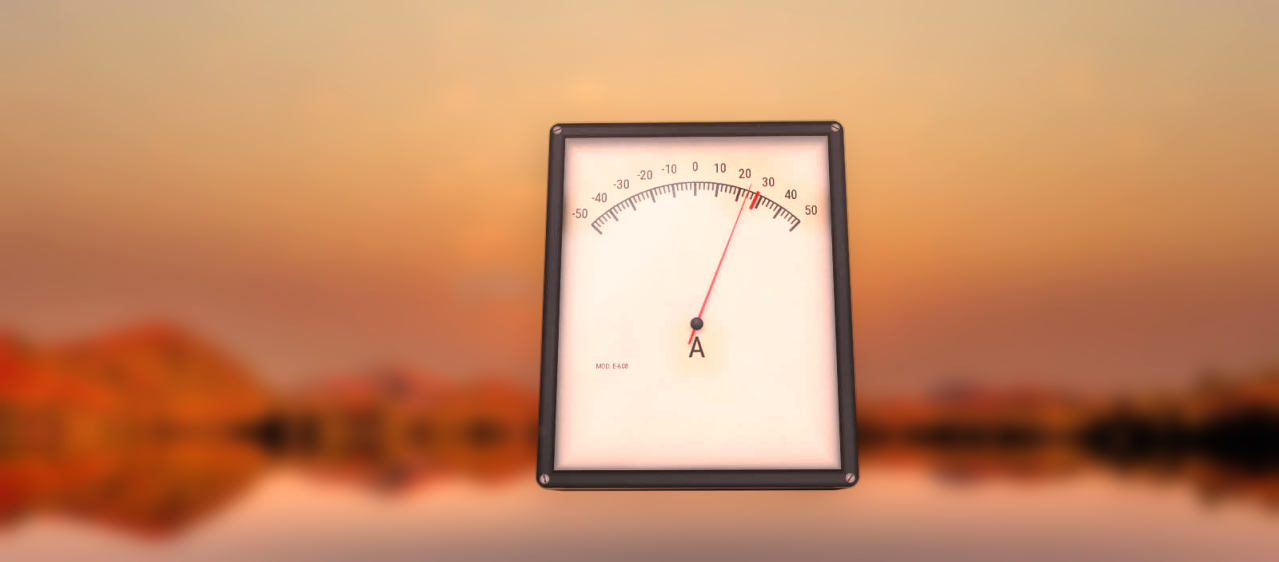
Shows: 24 A
